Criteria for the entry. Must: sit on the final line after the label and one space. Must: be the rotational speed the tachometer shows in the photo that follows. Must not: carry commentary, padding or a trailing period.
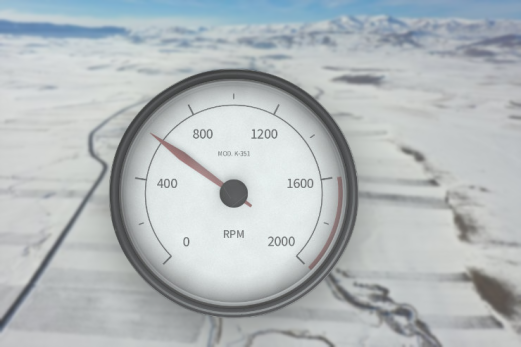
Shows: 600 rpm
